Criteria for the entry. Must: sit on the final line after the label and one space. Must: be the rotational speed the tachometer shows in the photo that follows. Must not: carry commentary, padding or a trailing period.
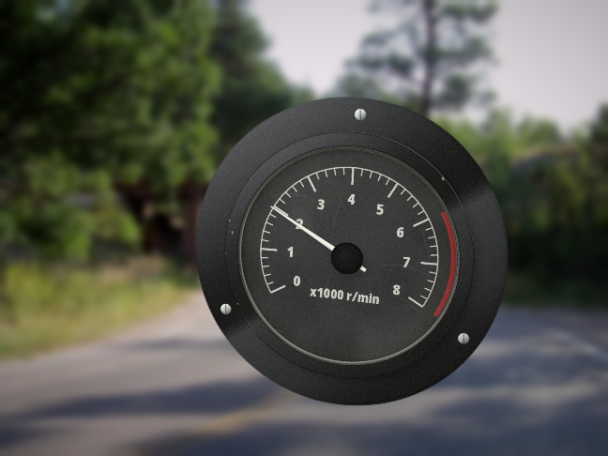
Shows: 2000 rpm
